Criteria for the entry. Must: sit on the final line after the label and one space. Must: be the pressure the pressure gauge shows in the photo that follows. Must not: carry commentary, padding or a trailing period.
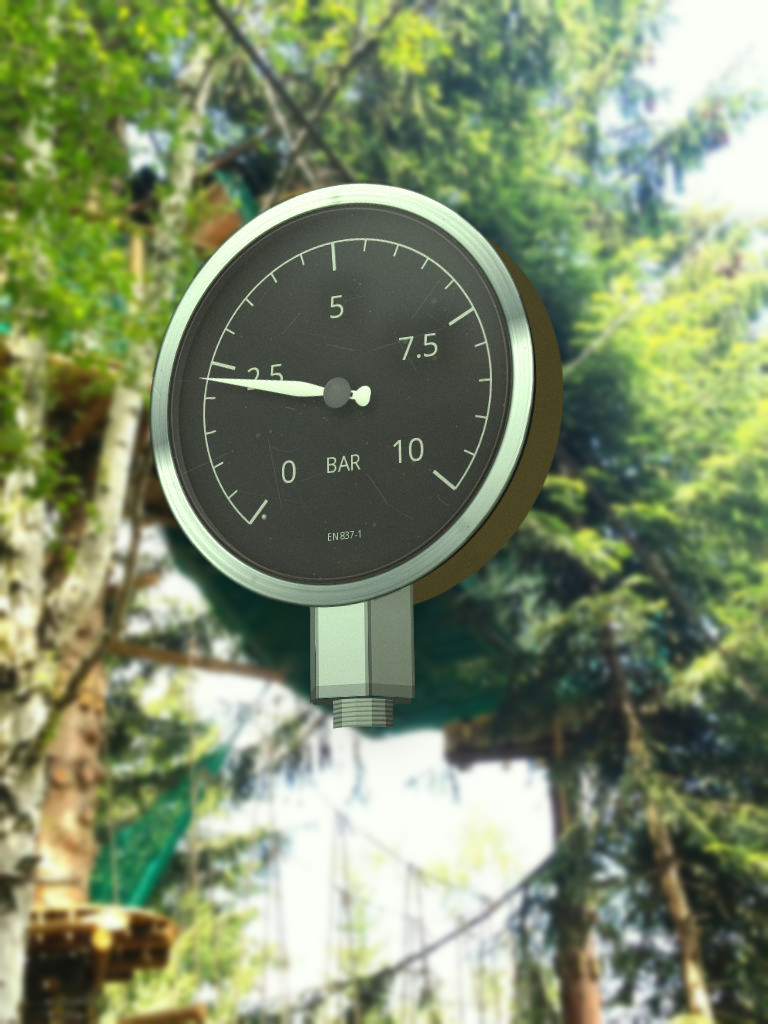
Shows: 2.25 bar
